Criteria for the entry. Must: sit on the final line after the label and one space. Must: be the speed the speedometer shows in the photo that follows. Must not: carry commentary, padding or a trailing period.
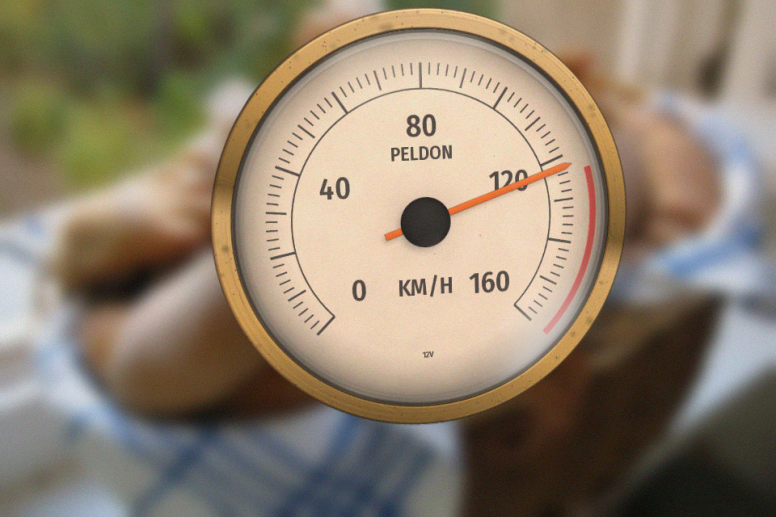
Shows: 122 km/h
